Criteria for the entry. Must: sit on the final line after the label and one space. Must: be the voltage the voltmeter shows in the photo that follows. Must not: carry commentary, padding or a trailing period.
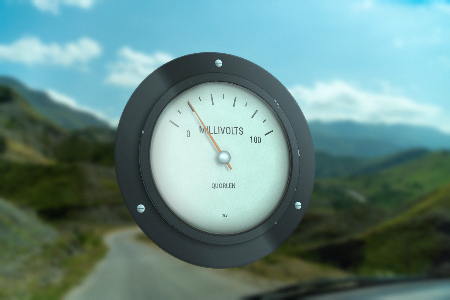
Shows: 20 mV
